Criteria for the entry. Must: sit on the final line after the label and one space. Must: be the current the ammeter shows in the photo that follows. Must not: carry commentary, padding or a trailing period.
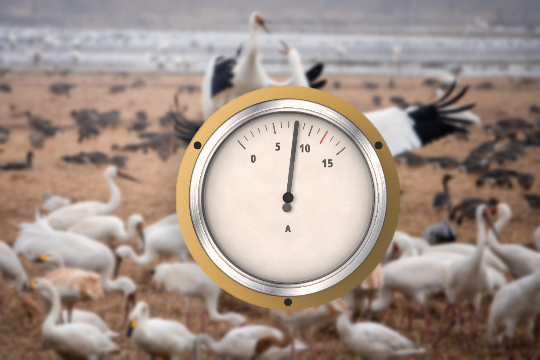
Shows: 8 A
